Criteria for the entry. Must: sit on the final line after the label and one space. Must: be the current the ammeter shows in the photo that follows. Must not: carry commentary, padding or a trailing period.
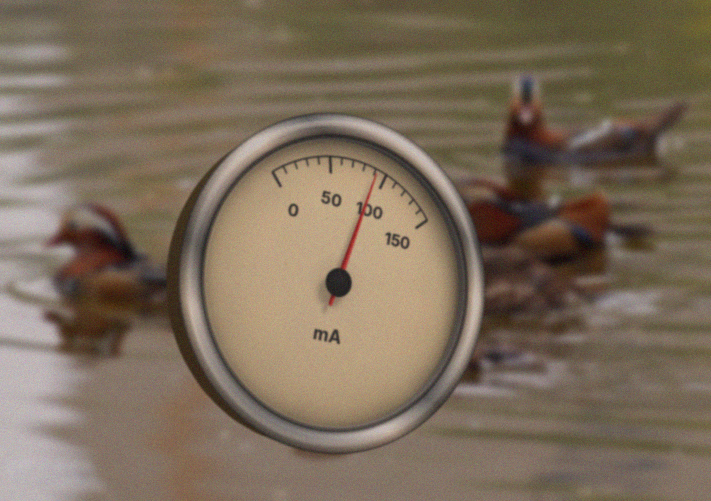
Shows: 90 mA
